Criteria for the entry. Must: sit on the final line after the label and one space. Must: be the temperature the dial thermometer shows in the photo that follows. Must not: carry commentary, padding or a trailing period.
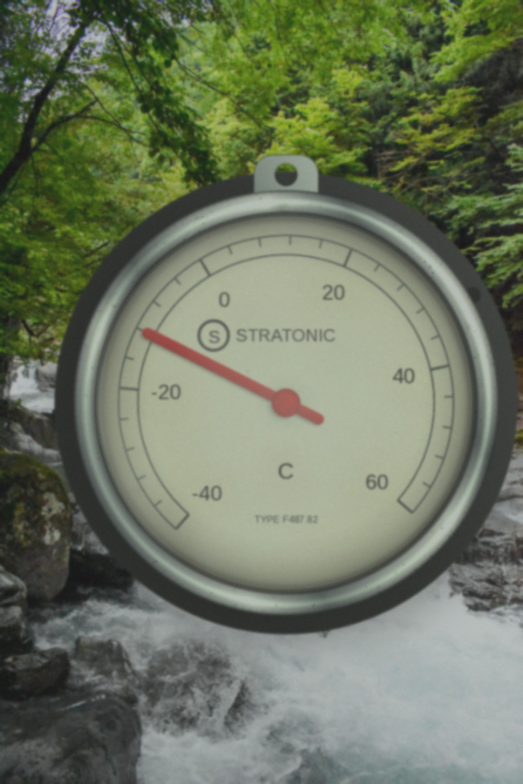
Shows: -12 °C
